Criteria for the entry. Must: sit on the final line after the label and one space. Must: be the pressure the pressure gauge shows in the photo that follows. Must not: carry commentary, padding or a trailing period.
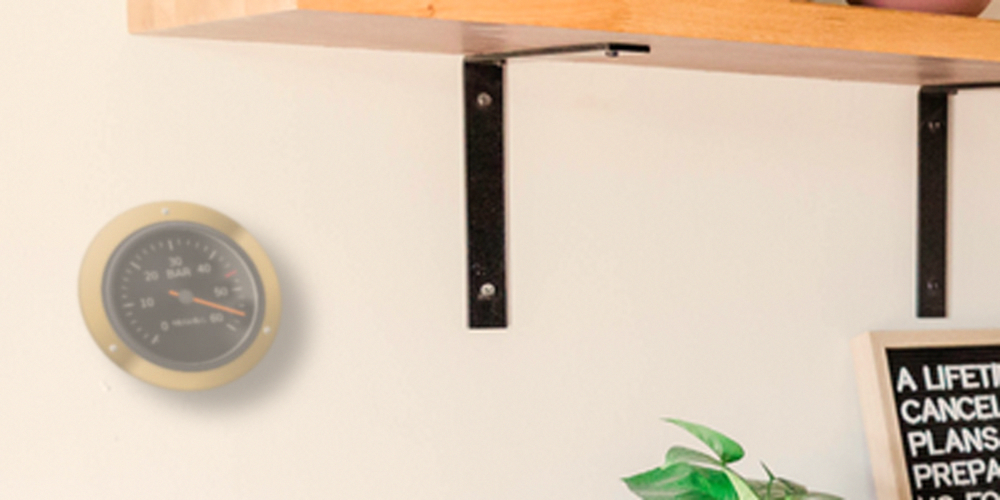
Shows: 56 bar
